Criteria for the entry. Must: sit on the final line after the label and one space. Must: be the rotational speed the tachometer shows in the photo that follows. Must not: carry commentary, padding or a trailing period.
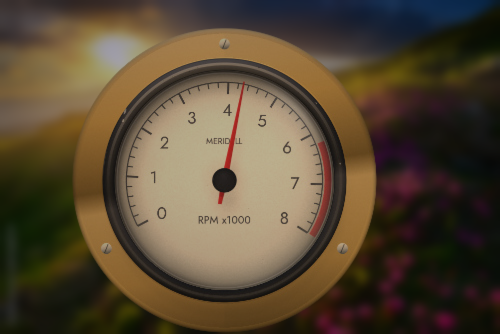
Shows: 4300 rpm
